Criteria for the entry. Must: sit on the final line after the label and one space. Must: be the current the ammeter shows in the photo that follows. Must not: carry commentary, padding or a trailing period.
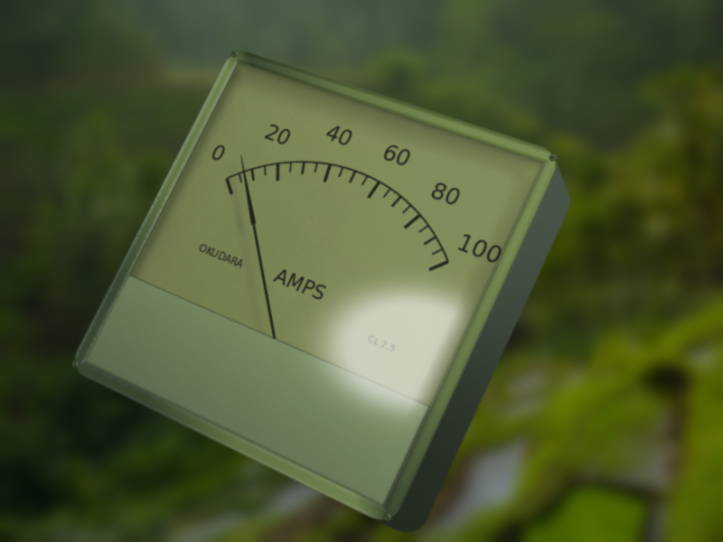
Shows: 7.5 A
